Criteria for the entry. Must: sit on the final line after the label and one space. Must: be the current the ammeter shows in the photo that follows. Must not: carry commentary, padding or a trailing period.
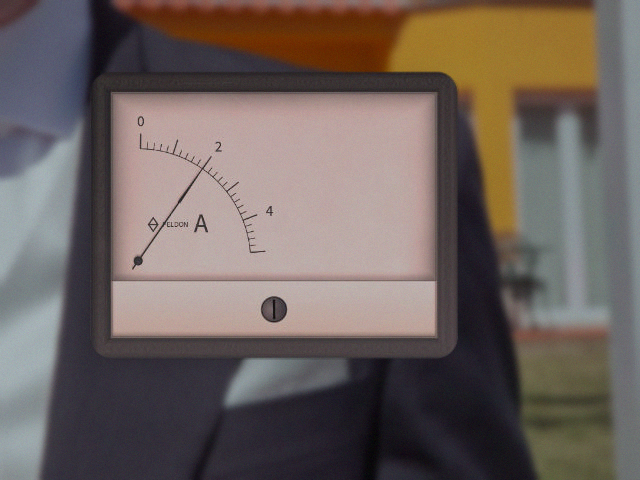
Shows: 2 A
